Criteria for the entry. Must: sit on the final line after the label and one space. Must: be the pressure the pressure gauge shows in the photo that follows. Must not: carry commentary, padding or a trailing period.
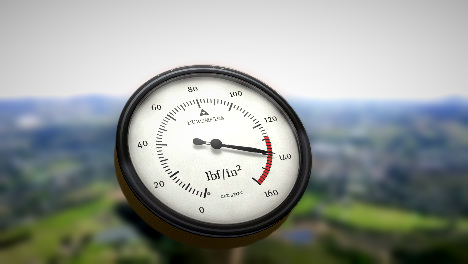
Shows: 140 psi
